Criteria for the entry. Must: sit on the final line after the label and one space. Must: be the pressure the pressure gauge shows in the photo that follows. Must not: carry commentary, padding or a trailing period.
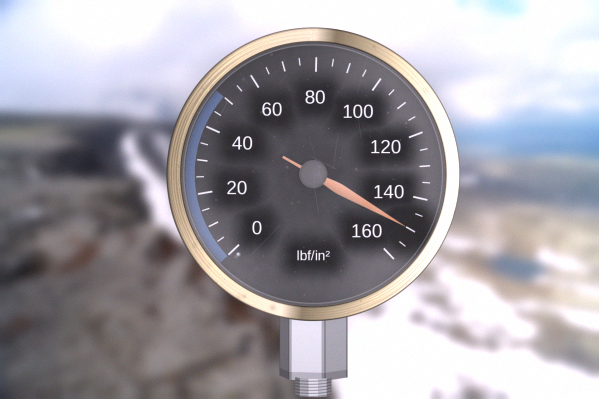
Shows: 150 psi
